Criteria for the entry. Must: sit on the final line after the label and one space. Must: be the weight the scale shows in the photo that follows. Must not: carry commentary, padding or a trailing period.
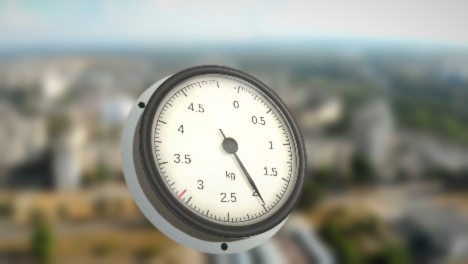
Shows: 2 kg
